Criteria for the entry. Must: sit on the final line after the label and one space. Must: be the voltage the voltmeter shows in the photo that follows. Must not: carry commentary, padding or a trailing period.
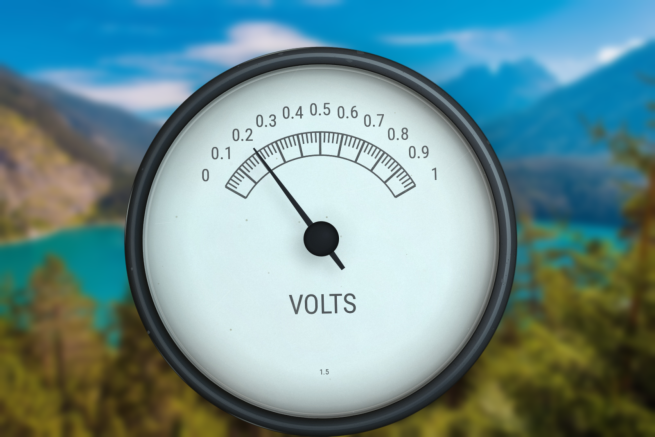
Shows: 0.2 V
